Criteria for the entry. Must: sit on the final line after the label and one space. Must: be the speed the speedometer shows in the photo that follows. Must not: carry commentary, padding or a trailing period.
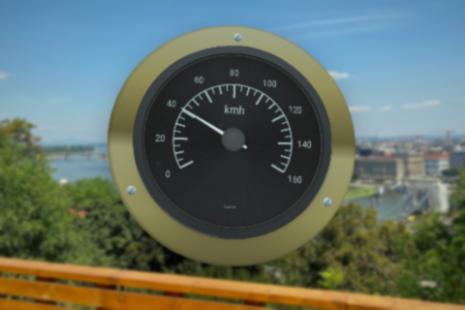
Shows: 40 km/h
